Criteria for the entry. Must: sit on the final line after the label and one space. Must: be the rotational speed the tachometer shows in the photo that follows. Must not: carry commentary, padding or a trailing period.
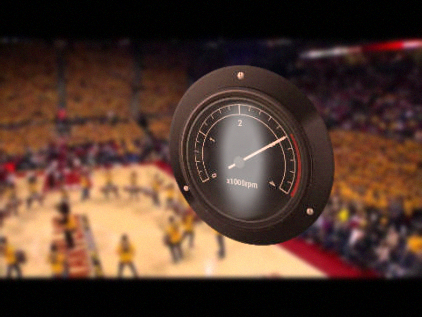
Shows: 3000 rpm
